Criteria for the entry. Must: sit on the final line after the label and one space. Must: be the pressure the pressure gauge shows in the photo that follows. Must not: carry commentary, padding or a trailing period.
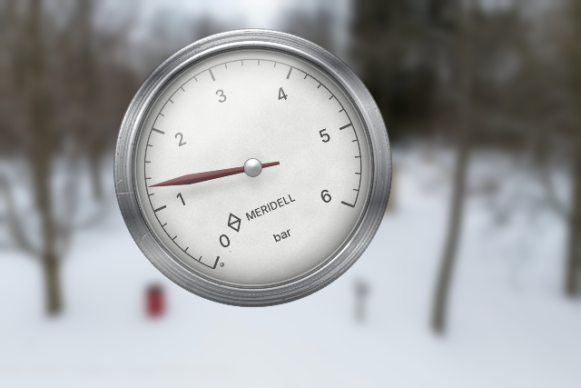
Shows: 1.3 bar
